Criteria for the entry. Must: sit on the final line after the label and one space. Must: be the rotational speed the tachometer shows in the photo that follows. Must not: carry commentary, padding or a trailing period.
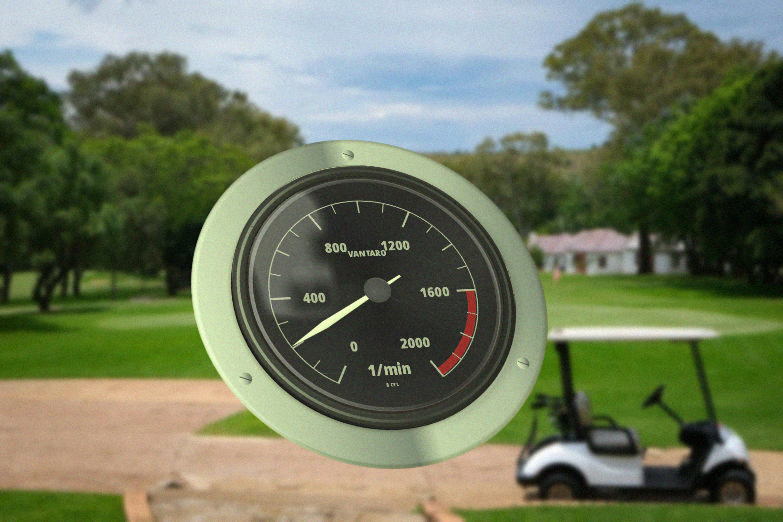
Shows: 200 rpm
